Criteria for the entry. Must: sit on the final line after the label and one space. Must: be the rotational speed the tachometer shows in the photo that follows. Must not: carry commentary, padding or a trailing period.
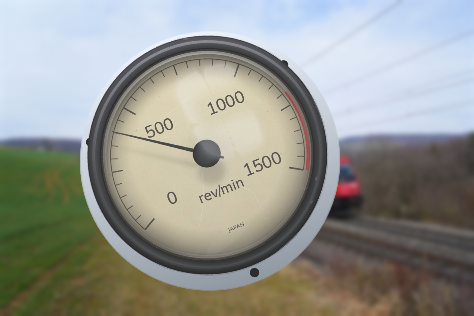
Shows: 400 rpm
